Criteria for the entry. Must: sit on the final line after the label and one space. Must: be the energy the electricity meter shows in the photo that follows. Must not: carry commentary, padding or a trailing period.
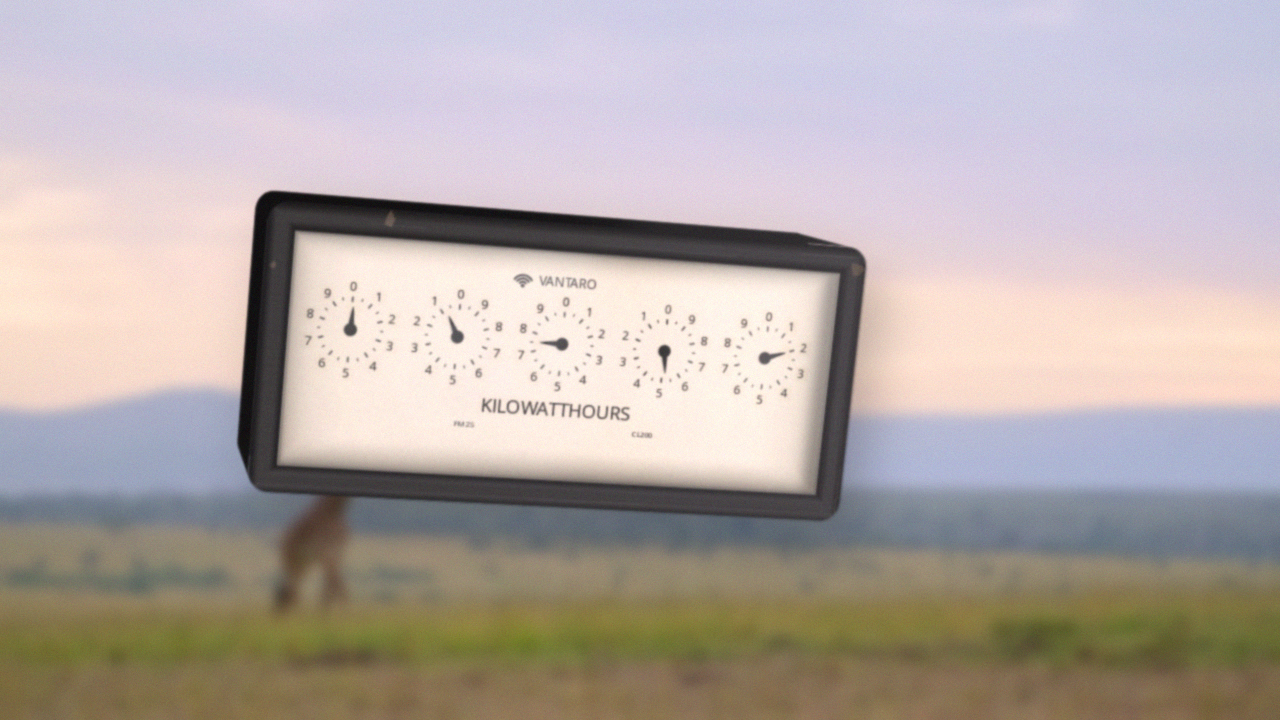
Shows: 752 kWh
